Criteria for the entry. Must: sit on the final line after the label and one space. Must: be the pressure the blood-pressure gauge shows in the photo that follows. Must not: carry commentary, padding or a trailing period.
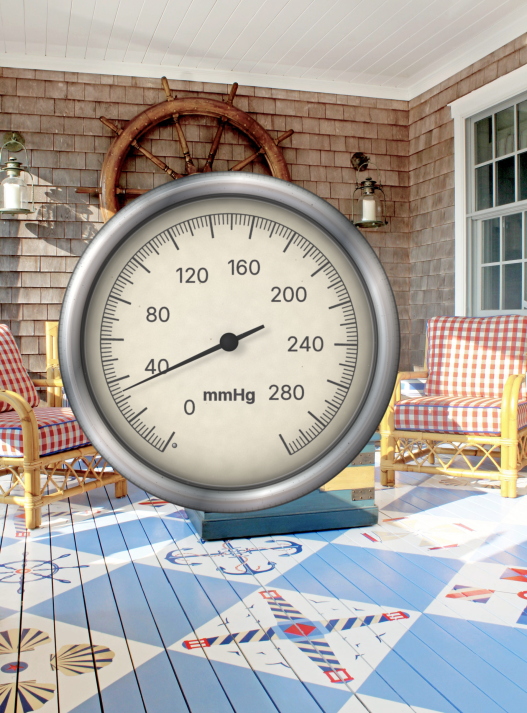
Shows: 34 mmHg
